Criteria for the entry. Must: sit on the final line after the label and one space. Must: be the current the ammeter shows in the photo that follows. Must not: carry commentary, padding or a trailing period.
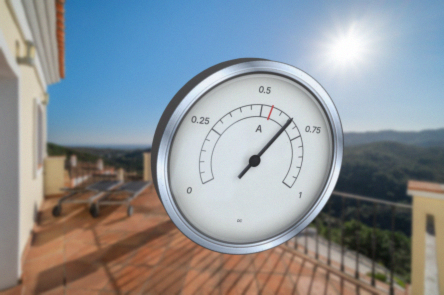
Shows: 0.65 A
